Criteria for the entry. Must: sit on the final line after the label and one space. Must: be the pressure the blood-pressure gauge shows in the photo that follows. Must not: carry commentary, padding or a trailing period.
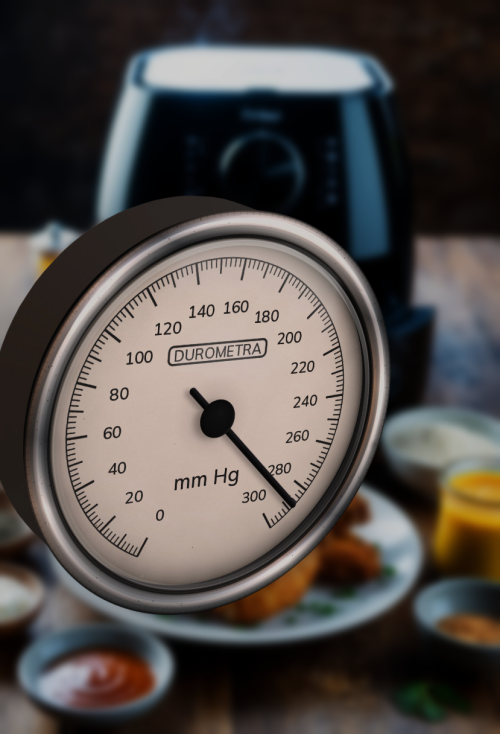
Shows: 288 mmHg
